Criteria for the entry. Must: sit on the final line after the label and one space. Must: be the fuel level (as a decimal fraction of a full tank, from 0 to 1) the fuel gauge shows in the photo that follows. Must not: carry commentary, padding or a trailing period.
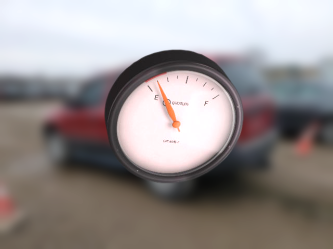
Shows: 0.125
